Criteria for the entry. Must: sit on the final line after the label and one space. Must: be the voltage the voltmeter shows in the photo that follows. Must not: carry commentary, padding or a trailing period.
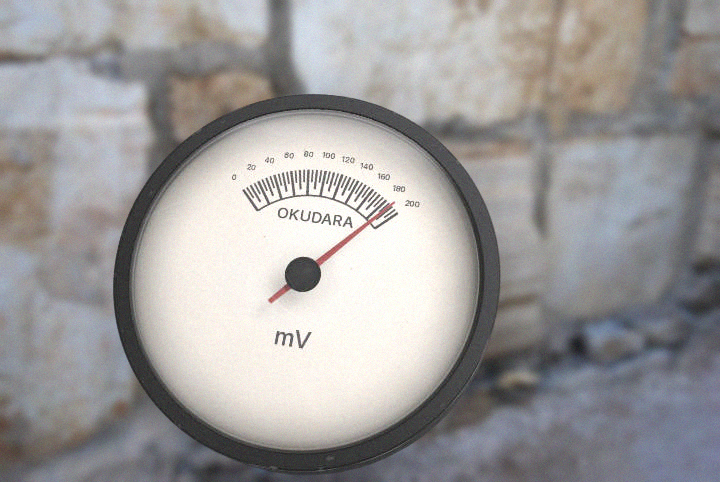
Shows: 190 mV
